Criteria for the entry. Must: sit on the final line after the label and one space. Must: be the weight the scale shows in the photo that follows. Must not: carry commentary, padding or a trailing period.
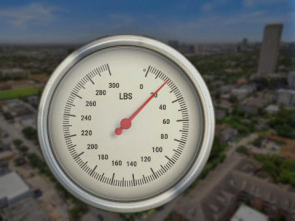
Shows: 20 lb
